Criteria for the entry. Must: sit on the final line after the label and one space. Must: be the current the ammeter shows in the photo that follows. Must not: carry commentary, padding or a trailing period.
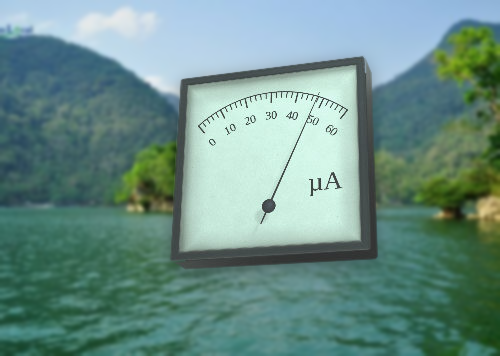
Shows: 48 µA
